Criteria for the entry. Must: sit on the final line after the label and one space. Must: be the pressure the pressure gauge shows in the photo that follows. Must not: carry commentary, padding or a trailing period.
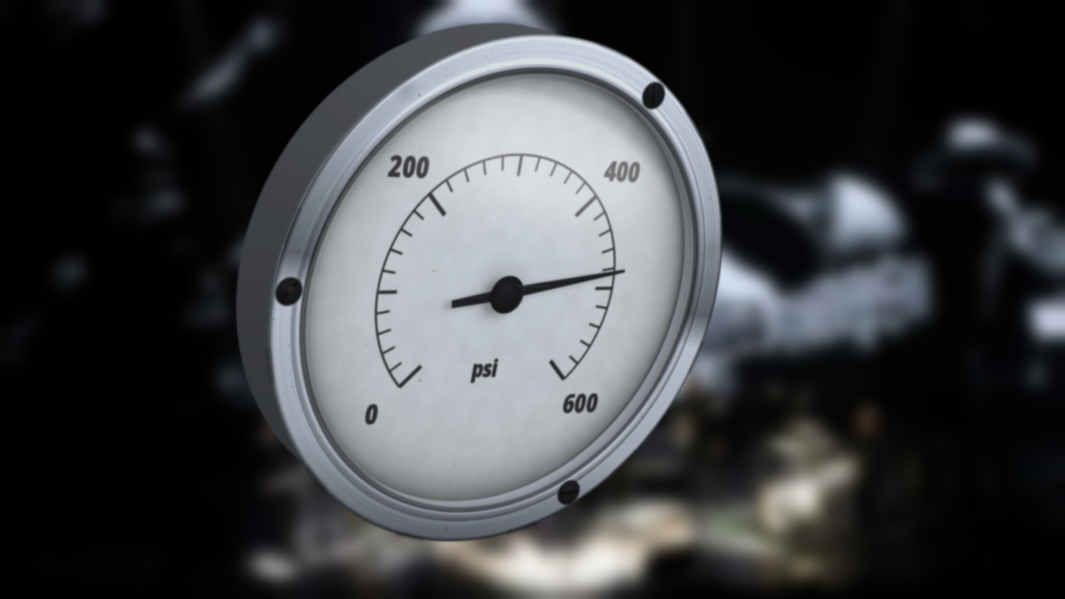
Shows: 480 psi
